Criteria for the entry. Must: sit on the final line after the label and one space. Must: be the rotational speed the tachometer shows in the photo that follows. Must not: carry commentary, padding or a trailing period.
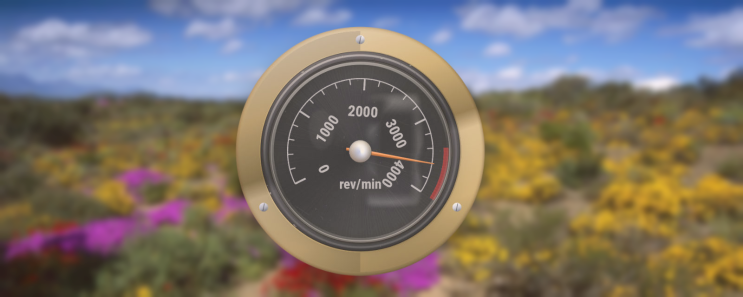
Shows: 3600 rpm
